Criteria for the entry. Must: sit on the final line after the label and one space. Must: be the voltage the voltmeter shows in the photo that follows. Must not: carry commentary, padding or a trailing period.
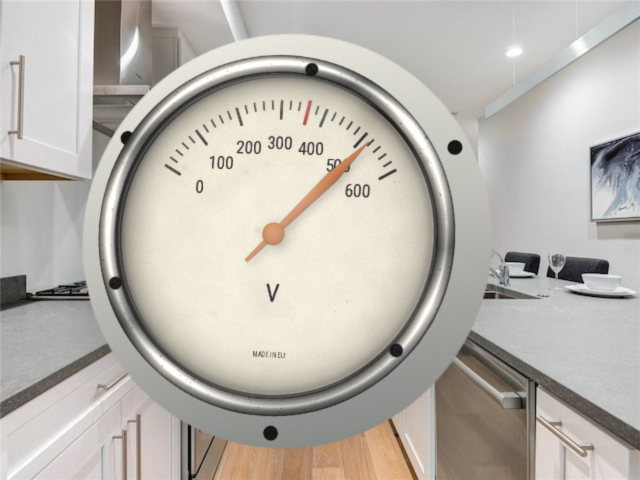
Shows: 520 V
